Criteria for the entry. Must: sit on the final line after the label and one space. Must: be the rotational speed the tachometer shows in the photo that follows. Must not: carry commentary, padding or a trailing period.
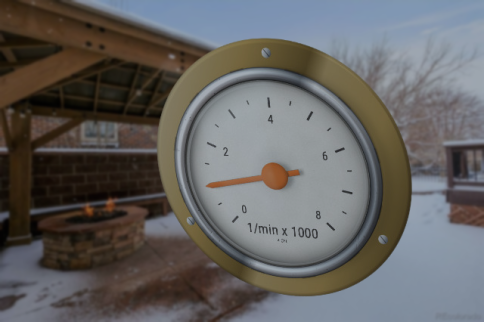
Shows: 1000 rpm
